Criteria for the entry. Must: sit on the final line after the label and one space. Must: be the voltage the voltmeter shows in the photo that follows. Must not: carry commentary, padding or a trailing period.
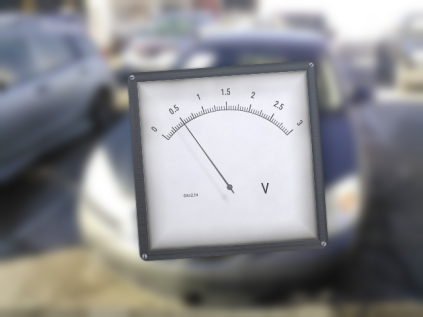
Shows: 0.5 V
